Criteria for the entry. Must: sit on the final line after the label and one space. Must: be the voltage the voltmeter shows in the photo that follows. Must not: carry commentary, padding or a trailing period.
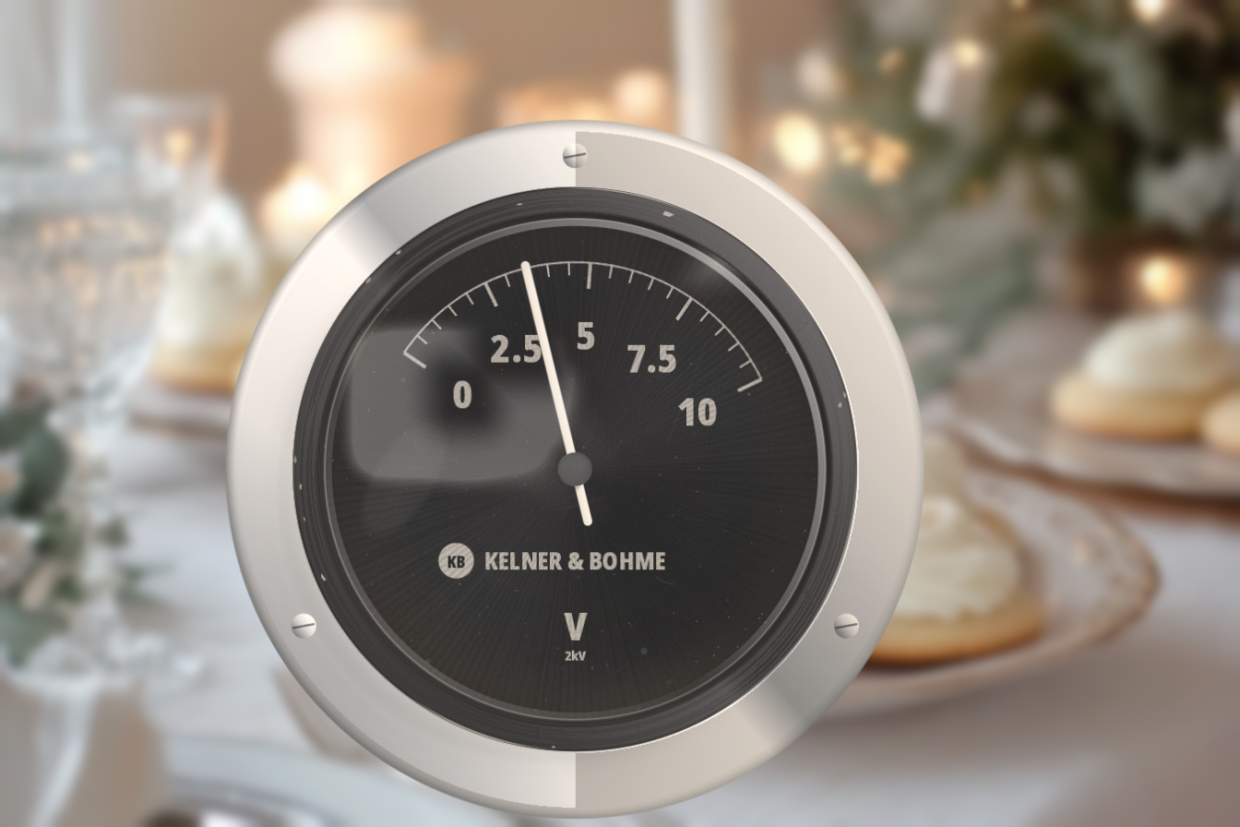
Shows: 3.5 V
